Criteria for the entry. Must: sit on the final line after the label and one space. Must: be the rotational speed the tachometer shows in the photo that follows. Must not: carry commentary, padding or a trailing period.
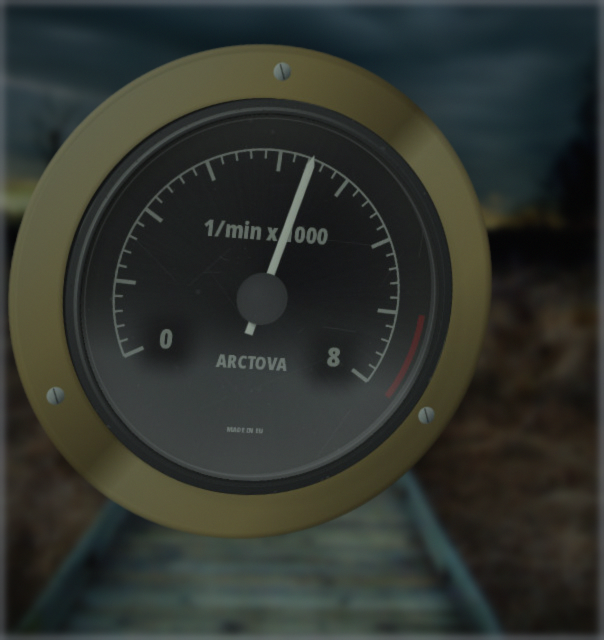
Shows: 4400 rpm
